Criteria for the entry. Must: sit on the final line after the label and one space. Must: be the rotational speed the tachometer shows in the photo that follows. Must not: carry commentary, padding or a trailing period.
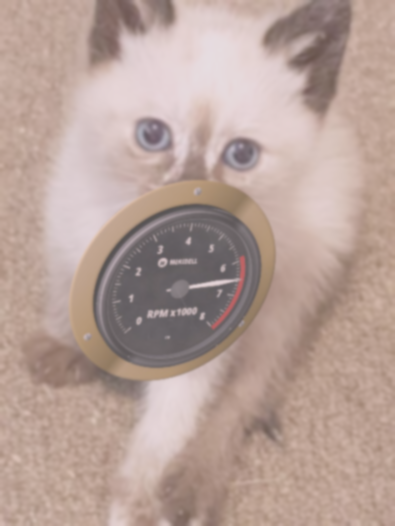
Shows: 6500 rpm
